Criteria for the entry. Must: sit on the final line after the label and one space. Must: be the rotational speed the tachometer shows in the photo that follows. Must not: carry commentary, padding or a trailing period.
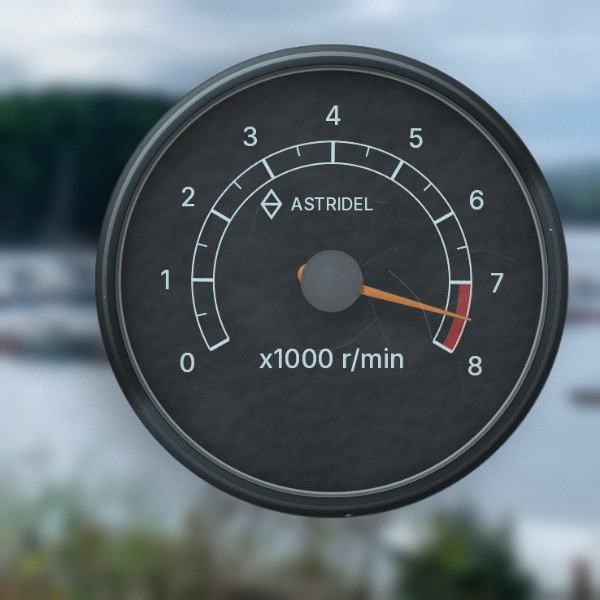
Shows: 7500 rpm
